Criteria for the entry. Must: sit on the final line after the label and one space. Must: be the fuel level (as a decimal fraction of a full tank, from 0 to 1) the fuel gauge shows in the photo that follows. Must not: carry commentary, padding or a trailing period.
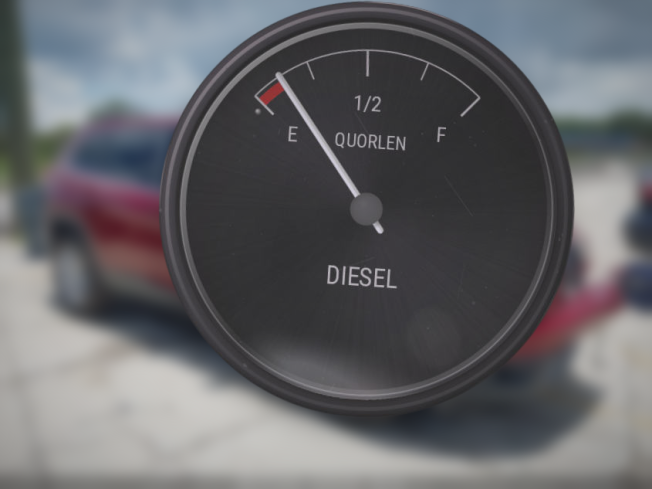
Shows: 0.125
